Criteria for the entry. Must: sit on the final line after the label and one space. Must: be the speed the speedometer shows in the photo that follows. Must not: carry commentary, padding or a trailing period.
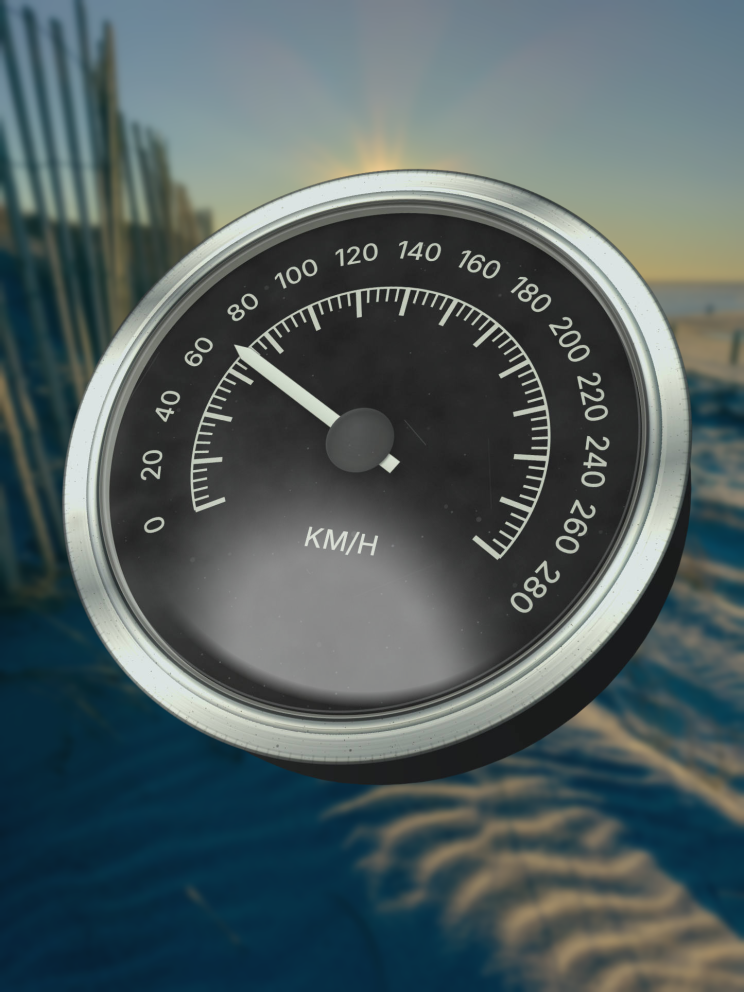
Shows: 68 km/h
